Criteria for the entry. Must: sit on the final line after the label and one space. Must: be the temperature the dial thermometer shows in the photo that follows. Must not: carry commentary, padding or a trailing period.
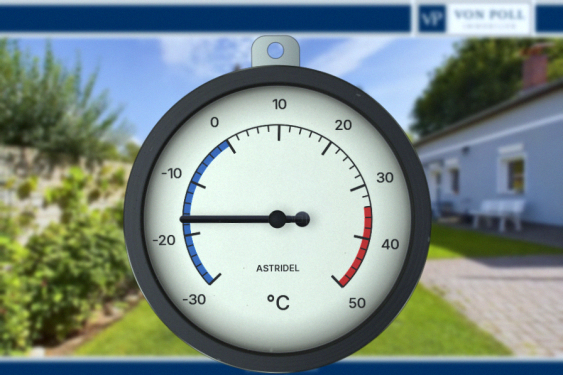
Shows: -17 °C
